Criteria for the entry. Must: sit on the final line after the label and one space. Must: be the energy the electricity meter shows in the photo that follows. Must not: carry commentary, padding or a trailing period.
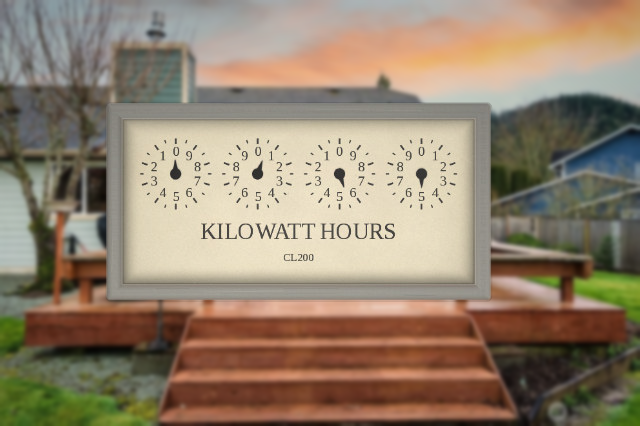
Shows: 55 kWh
